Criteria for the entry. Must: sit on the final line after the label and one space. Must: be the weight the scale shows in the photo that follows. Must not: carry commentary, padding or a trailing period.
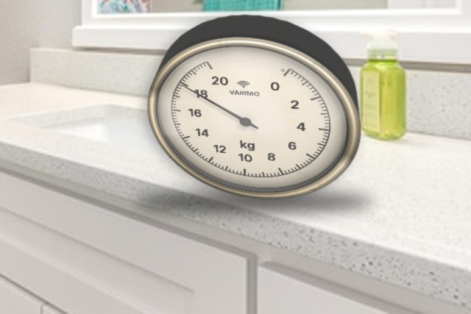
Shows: 18 kg
